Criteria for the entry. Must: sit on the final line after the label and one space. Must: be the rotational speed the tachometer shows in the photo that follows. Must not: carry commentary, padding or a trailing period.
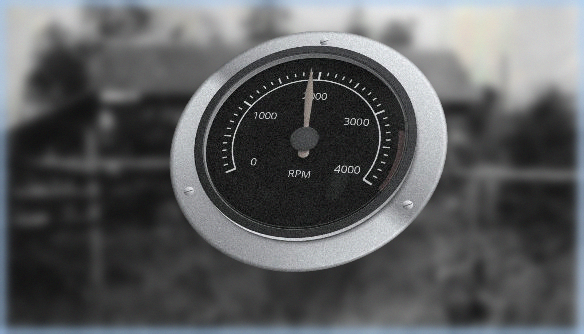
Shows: 1900 rpm
